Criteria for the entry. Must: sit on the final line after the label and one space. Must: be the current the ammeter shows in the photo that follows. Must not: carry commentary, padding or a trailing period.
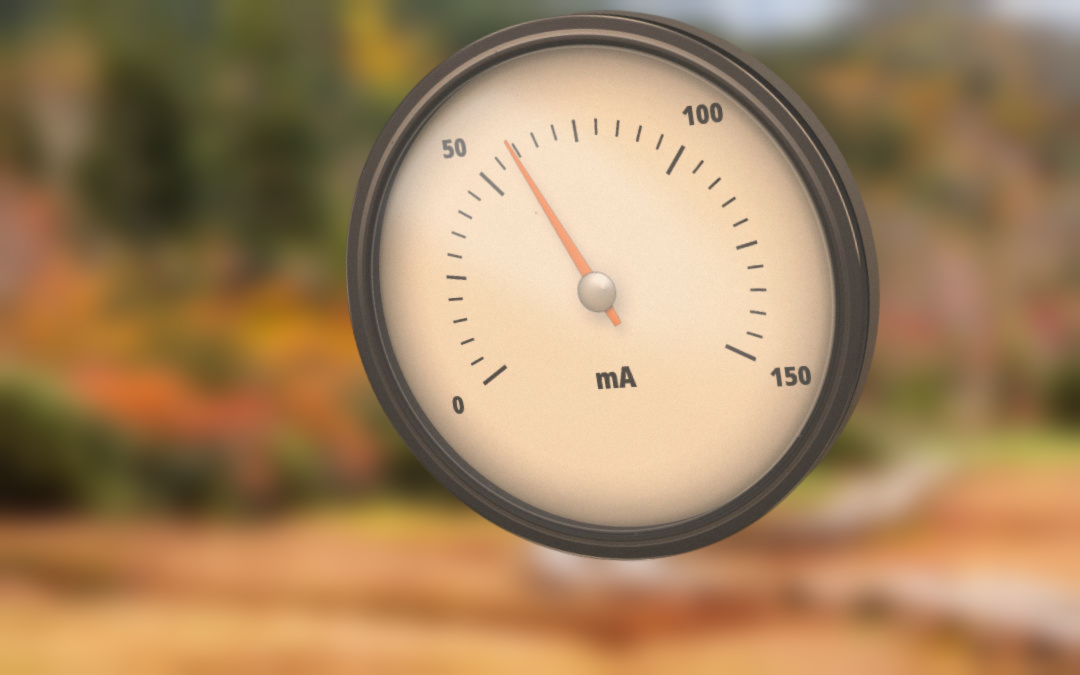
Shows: 60 mA
